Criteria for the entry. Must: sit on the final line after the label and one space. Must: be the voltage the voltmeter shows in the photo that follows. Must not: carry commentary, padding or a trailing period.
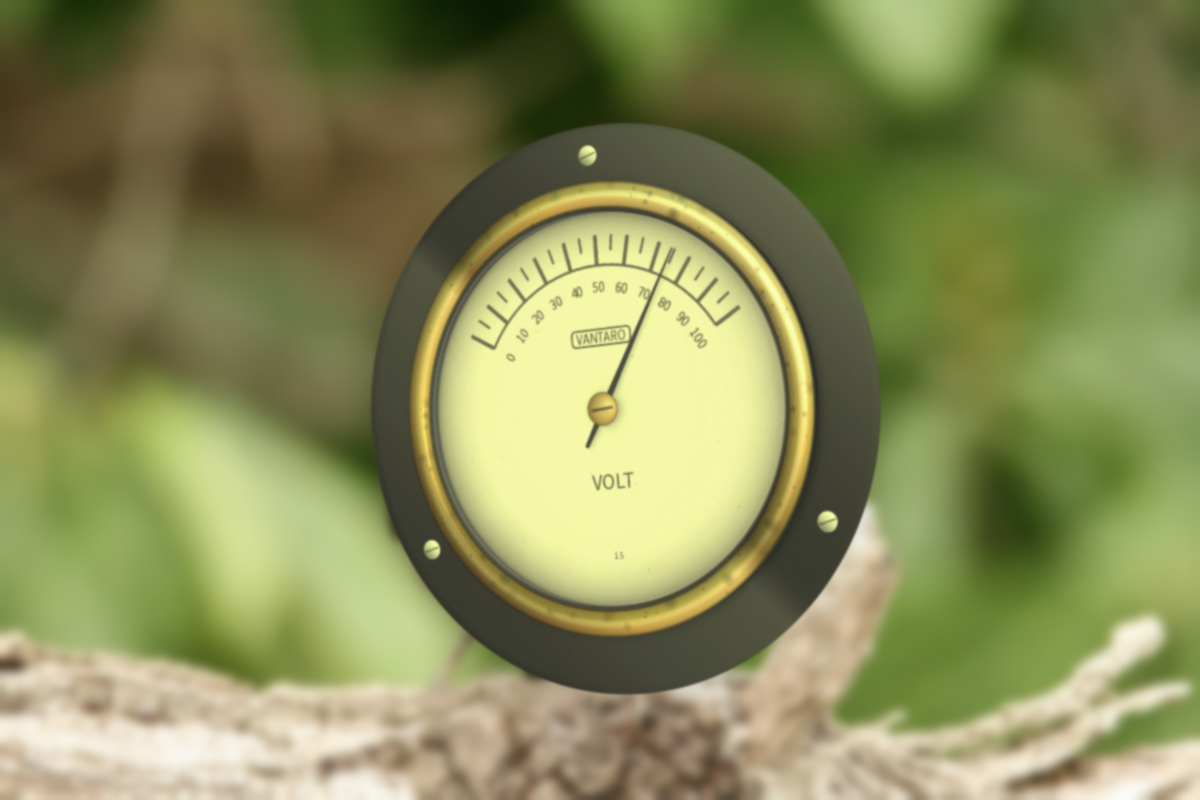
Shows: 75 V
